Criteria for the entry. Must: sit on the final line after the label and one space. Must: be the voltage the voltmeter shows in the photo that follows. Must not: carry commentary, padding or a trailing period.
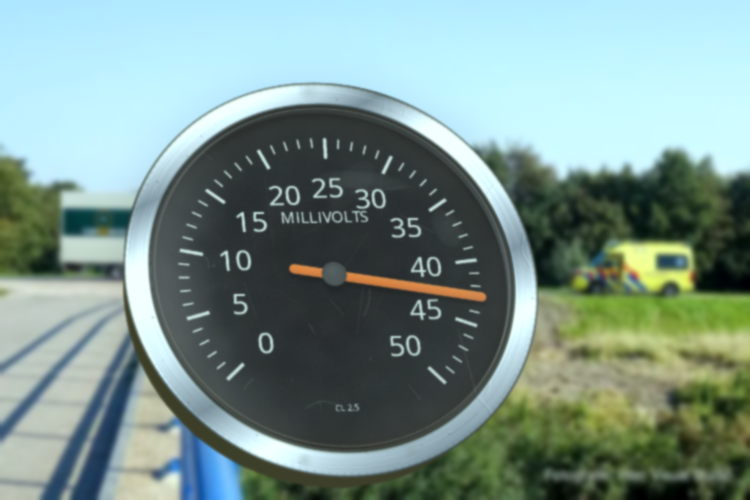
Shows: 43 mV
